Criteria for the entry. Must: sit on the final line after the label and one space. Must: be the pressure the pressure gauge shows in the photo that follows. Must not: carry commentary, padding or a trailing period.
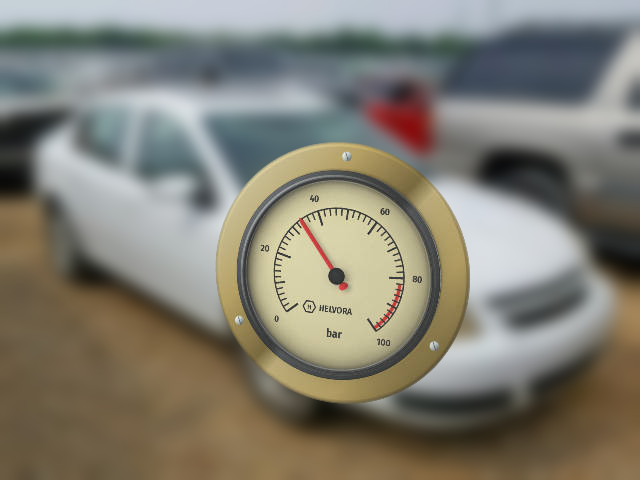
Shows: 34 bar
